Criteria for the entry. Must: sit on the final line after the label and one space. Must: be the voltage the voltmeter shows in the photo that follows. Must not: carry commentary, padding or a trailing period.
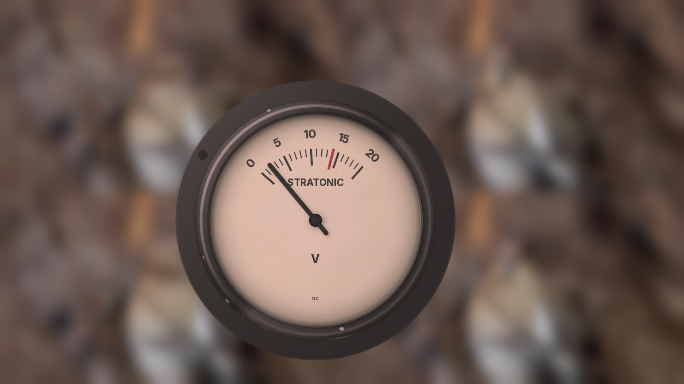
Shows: 2 V
